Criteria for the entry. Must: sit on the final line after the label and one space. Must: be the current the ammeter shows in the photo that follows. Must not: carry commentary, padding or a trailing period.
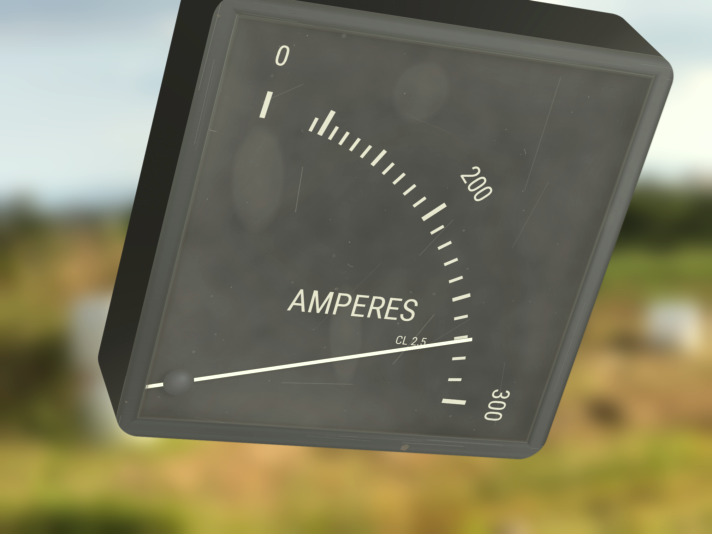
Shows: 270 A
